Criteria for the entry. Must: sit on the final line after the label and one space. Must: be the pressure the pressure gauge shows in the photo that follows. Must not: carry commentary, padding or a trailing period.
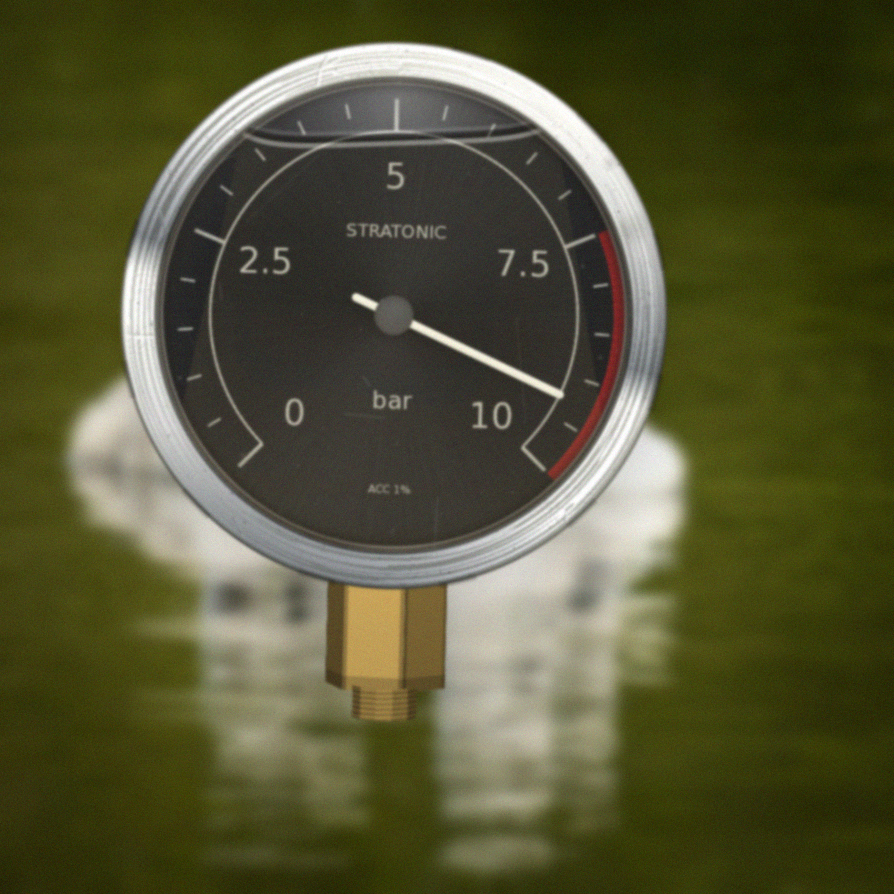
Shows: 9.25 bar
